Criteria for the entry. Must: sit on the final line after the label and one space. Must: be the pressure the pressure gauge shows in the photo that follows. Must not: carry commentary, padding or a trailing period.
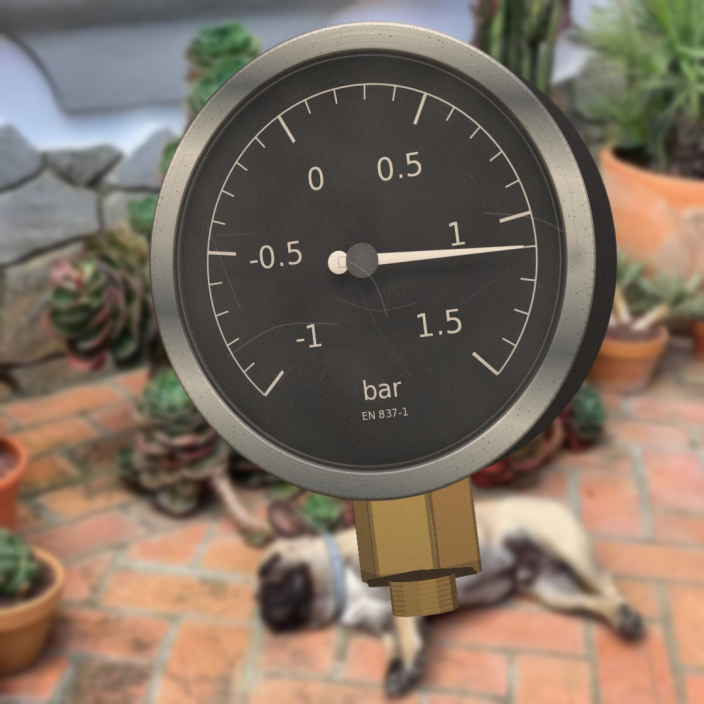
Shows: 1.1 bar
